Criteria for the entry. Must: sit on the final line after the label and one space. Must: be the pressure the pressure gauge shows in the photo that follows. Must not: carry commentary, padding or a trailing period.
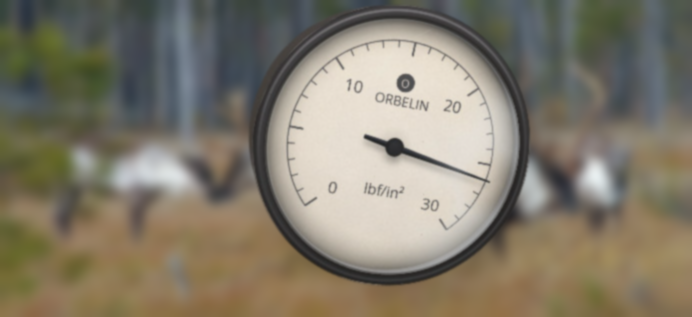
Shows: 26 psi
